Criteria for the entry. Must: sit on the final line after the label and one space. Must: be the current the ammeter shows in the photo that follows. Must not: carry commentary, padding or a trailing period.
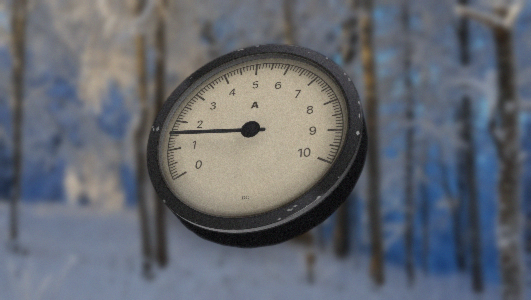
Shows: 1.5 A
